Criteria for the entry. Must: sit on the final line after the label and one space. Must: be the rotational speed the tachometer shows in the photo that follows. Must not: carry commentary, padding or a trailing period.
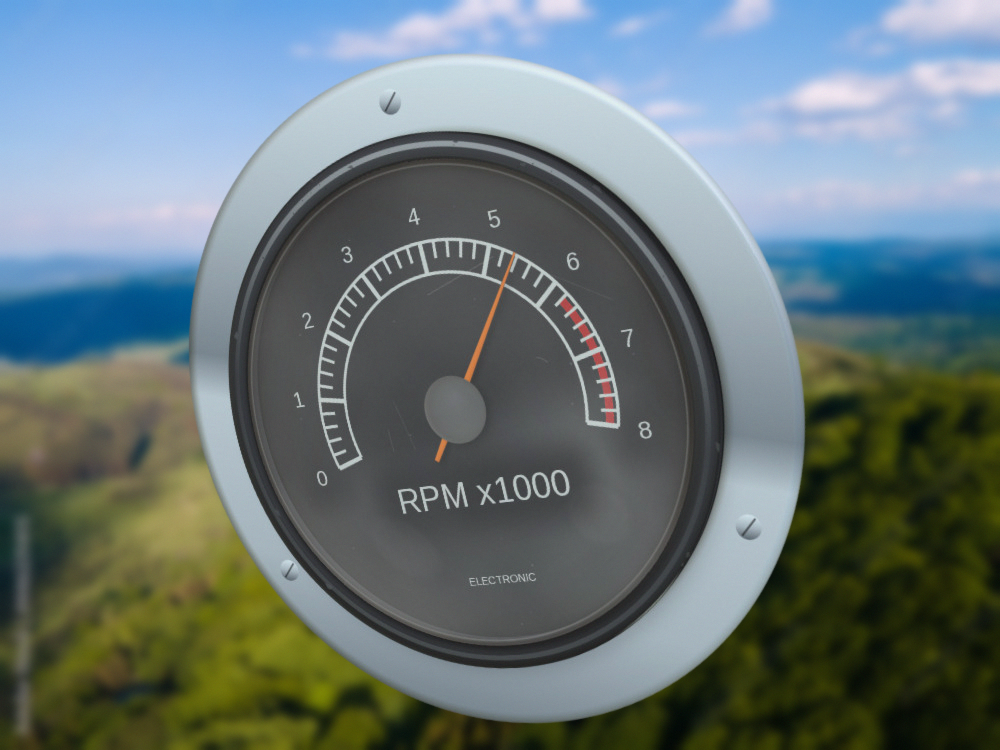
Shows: 5400 rpm
